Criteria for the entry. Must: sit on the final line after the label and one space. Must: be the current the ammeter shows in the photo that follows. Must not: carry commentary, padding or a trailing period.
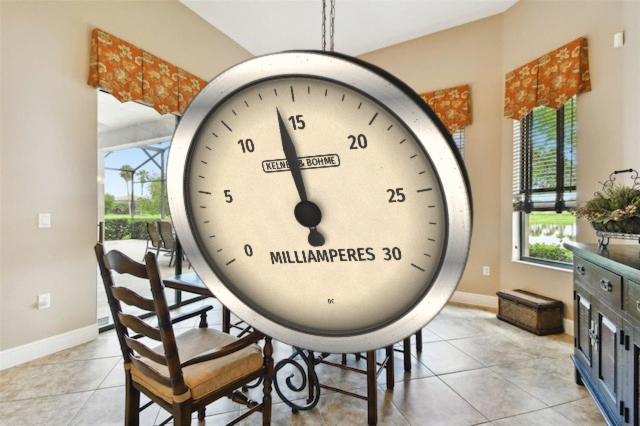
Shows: 14 mA
